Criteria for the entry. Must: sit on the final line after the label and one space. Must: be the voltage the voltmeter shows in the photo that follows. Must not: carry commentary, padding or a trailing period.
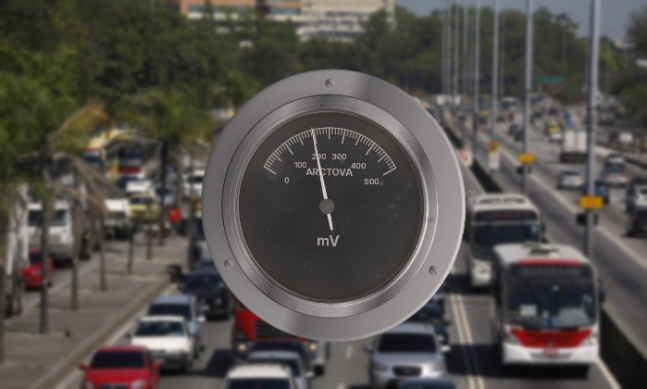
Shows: 200 mV
